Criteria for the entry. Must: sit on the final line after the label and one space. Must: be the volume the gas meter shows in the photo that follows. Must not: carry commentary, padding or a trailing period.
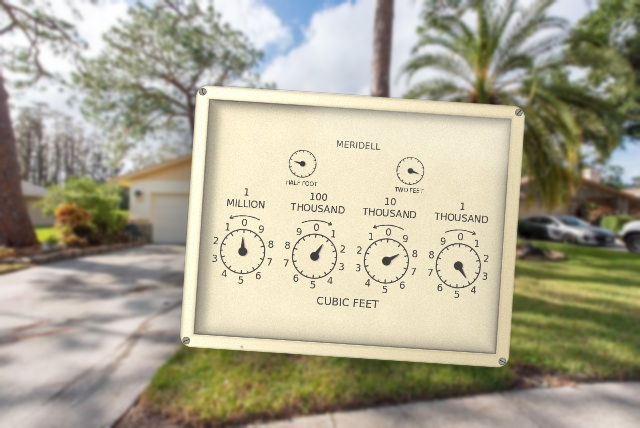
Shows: 8400 ft³
